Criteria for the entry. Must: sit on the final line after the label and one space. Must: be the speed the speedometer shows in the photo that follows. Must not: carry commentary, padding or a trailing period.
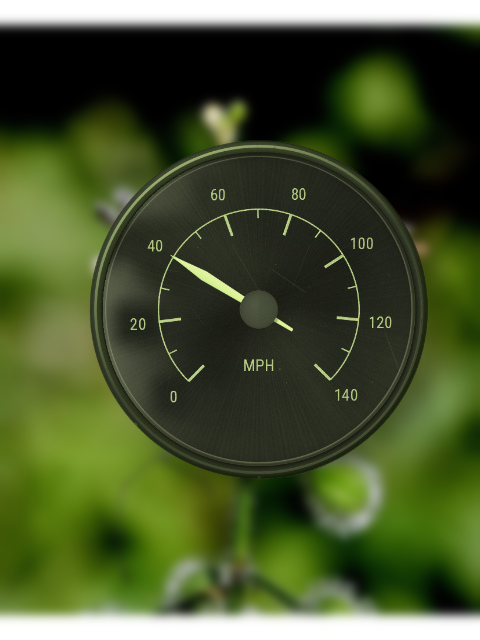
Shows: 40 mph
